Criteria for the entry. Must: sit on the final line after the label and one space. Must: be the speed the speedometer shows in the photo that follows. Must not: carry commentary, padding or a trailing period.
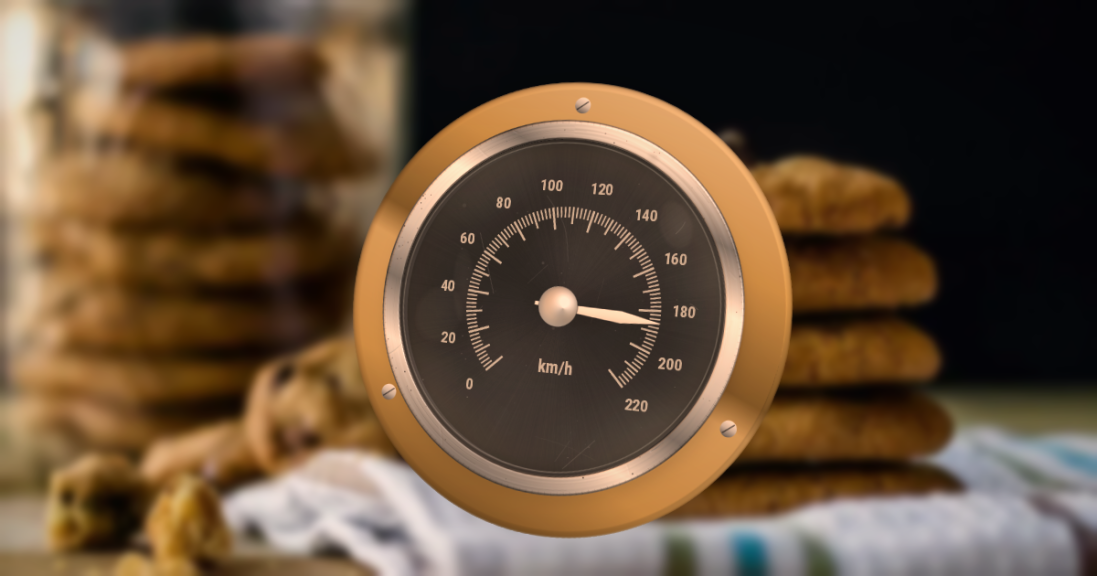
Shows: 186 km/h
